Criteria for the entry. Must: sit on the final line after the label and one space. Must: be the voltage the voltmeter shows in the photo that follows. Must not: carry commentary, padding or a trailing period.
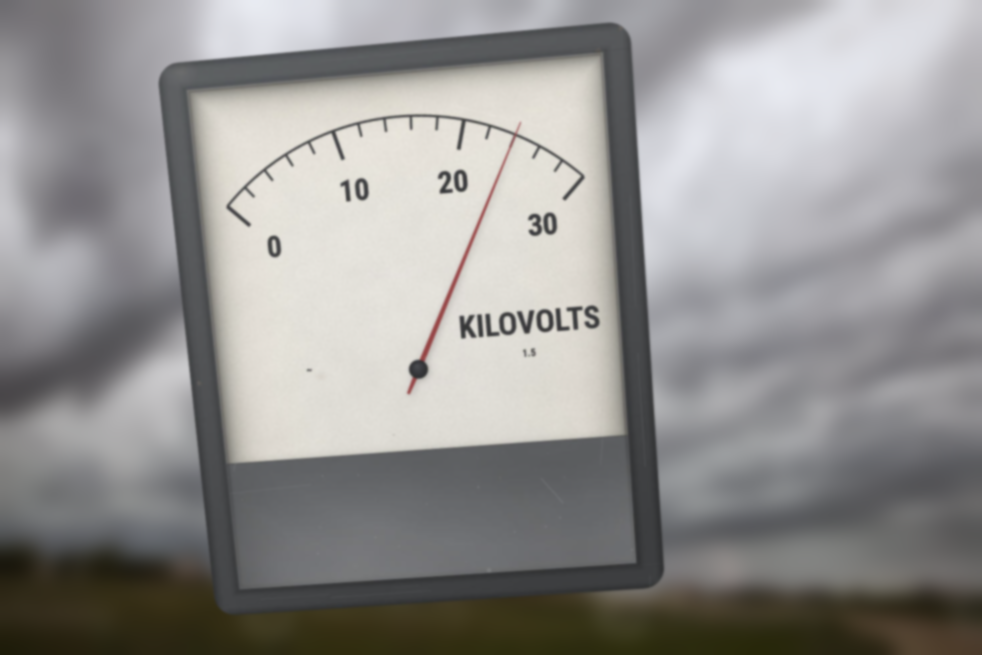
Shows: 24 kV
